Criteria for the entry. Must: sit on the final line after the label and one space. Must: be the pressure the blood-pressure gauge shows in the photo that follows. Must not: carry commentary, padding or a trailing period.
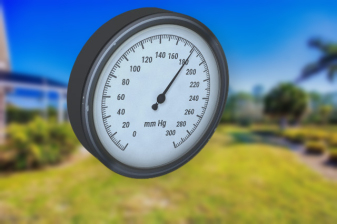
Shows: 180 mmHg
